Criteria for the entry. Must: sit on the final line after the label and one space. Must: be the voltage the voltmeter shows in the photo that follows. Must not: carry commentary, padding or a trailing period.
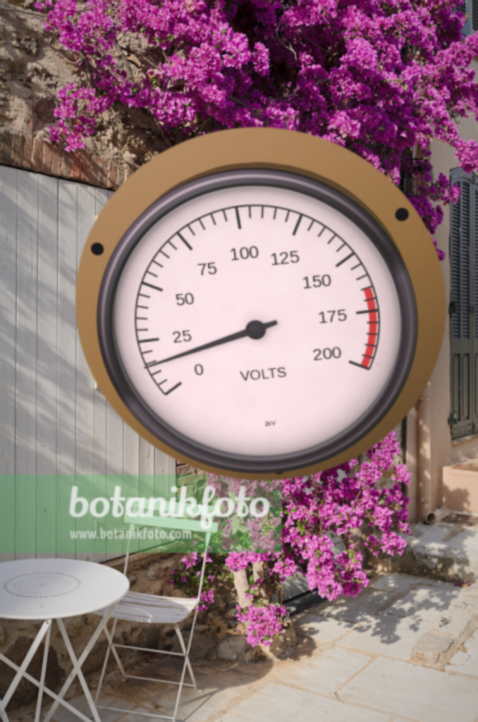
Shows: 15 V
